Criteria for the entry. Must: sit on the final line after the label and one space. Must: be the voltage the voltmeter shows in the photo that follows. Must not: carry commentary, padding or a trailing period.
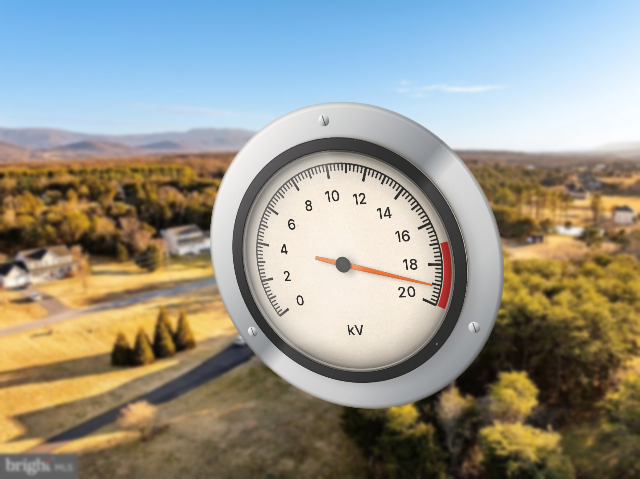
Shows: 19 kV
